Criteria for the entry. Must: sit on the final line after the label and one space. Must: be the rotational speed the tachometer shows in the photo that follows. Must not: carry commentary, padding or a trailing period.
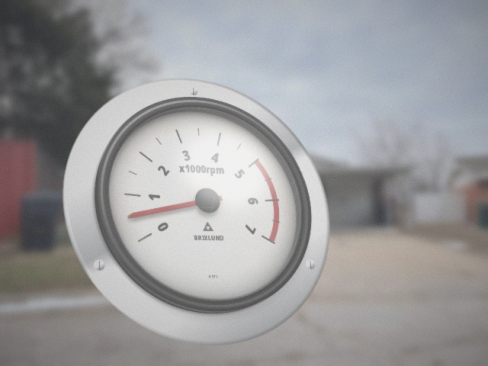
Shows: 500 rpm
